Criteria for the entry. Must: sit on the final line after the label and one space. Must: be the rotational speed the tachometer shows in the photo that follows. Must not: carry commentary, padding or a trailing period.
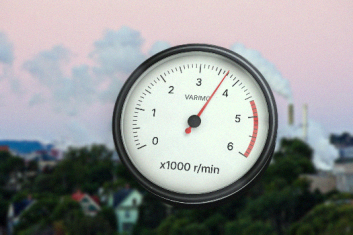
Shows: 3700 rpm
